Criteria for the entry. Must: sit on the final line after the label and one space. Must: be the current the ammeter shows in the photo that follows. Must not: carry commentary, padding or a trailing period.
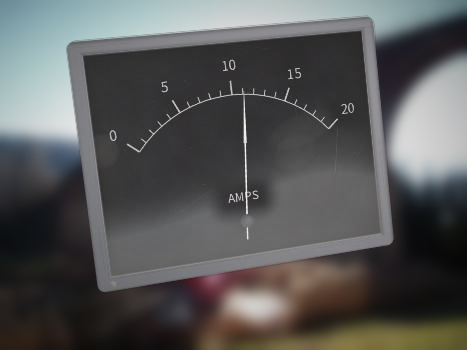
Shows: 11 A
